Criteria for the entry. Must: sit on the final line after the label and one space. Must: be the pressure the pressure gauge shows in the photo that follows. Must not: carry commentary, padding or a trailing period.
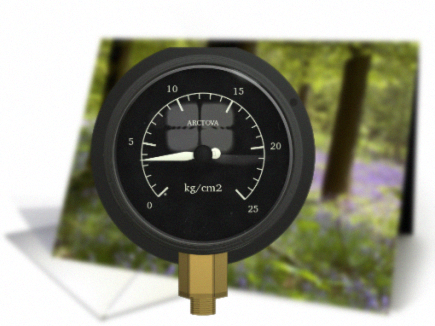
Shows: 3.5 kg/cm²
